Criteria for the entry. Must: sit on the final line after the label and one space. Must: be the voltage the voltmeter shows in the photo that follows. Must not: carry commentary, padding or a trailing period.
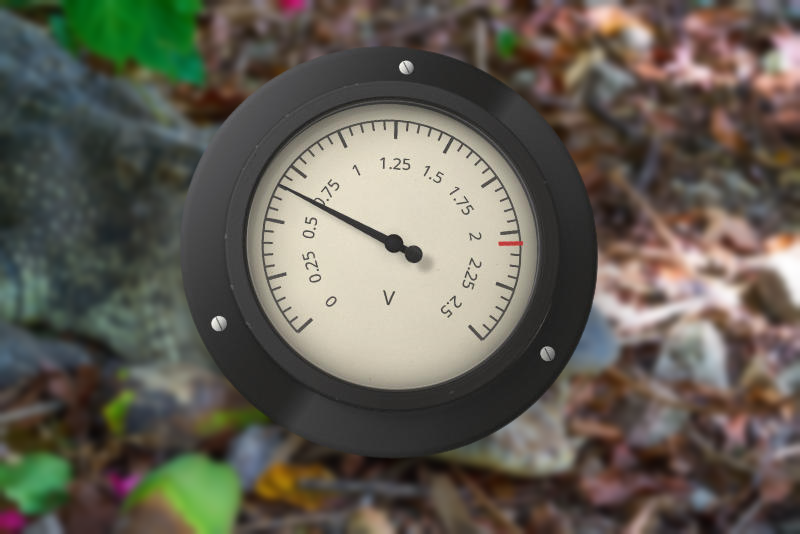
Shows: 0.65 V
